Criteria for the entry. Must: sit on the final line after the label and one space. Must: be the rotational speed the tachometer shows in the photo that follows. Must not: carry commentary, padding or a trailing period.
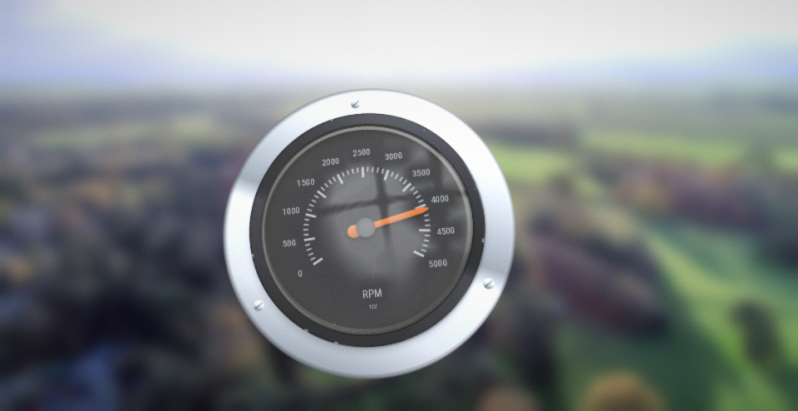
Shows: 4100 rpm
